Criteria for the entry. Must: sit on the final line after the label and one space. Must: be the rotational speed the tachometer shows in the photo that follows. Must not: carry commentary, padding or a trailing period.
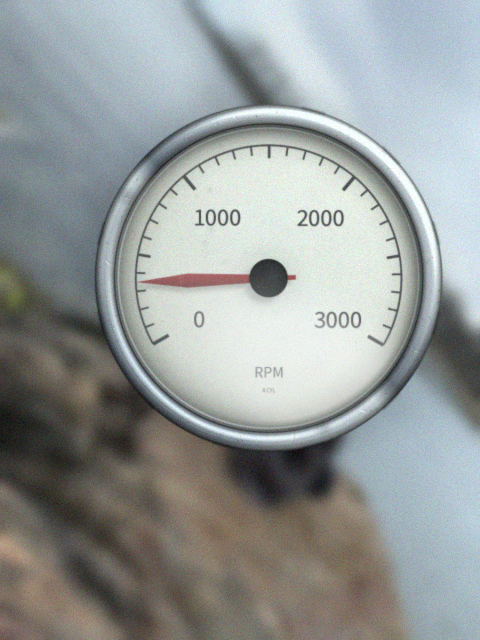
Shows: 350 rpm
